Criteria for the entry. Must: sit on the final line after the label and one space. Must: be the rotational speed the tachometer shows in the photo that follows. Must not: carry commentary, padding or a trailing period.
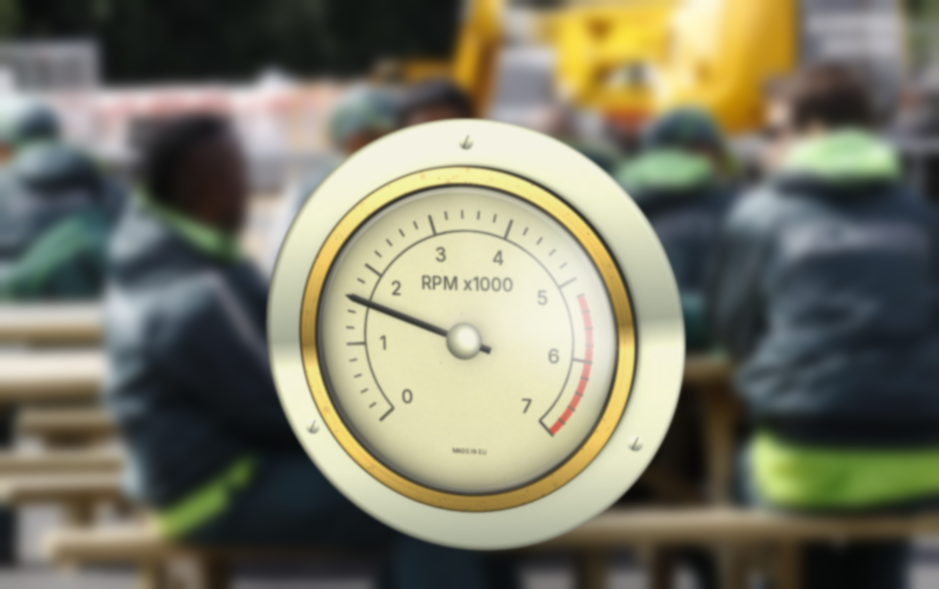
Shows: 1600 rpm
